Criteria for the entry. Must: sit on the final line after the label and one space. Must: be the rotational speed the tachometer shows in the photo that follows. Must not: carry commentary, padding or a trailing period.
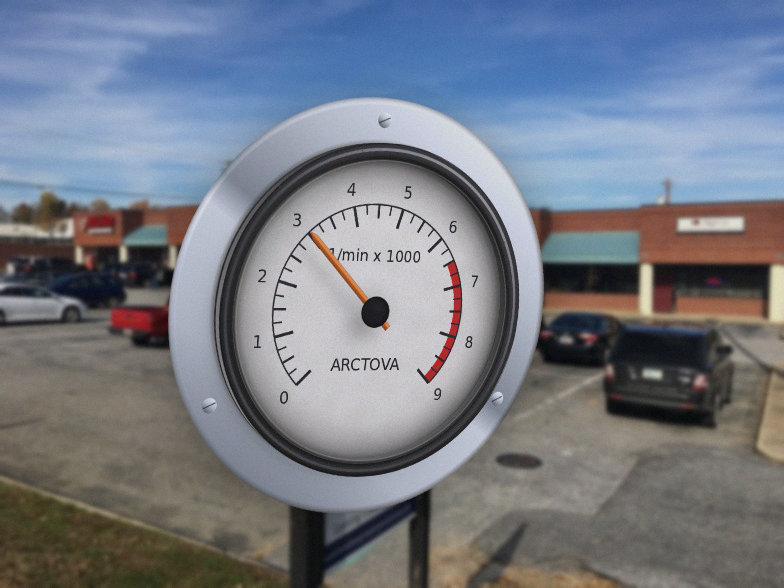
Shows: 3000 rpm
